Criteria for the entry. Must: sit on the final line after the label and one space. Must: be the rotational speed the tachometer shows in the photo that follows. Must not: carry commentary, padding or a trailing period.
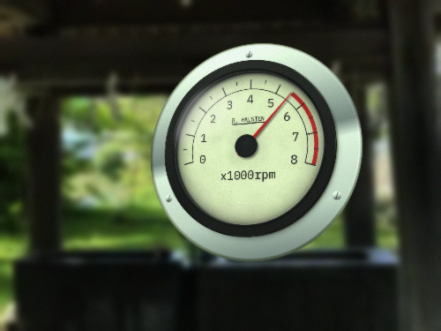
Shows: 5500 rpm
